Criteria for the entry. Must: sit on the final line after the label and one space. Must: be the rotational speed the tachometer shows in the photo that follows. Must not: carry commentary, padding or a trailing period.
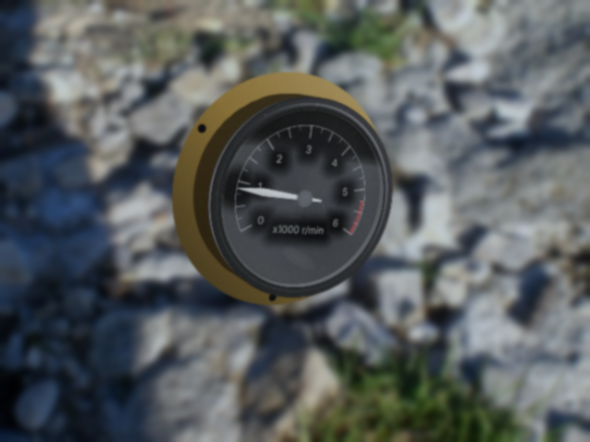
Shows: 875 rpm
